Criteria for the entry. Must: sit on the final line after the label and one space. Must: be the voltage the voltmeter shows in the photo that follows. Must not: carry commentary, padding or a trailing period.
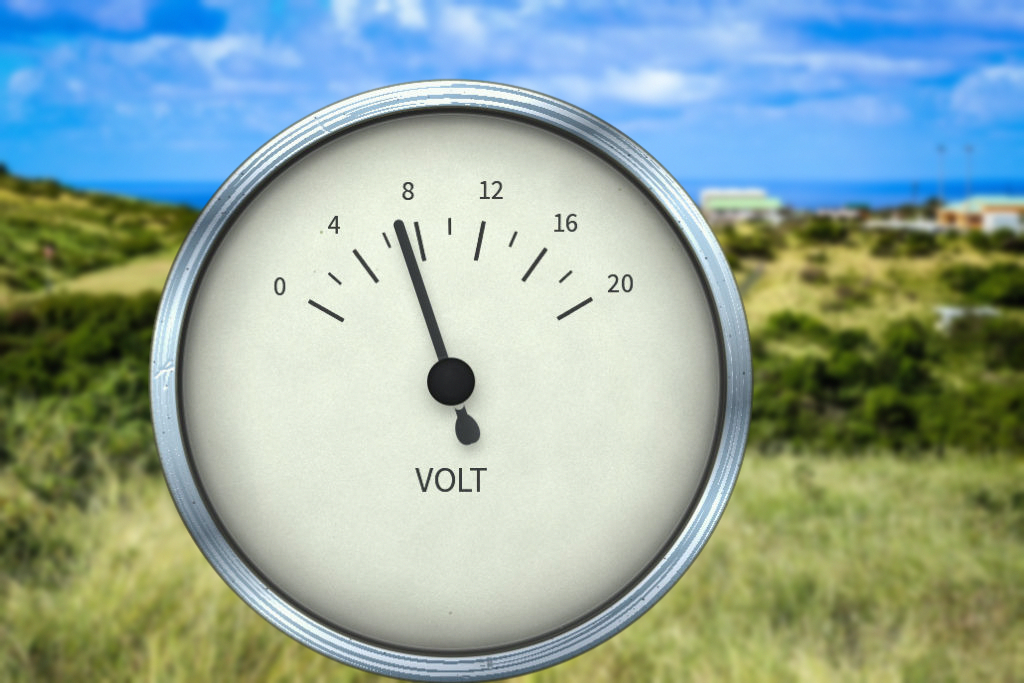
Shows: 7 V
